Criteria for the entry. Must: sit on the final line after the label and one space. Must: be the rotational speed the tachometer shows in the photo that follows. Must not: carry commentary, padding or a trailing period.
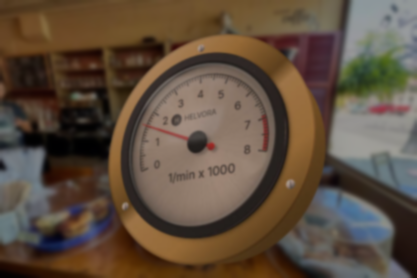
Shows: 1500 rpm
